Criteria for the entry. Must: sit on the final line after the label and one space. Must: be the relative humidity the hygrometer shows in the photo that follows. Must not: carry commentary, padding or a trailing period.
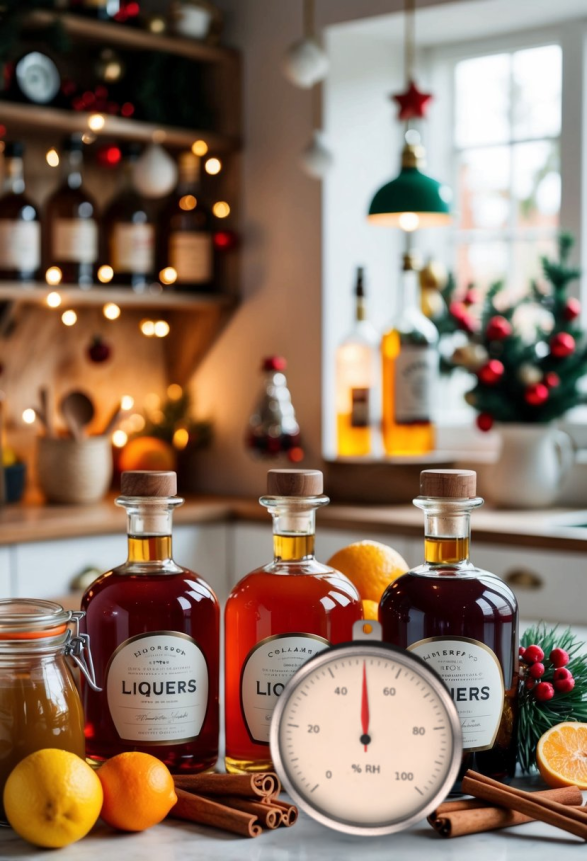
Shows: 50 %
